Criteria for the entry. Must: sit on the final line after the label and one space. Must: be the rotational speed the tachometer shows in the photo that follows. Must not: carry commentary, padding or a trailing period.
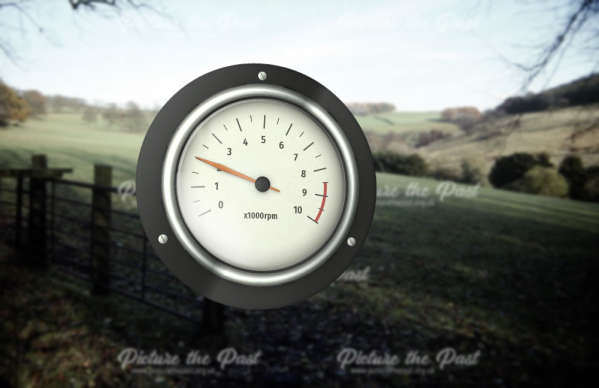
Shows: 2000 rpm
